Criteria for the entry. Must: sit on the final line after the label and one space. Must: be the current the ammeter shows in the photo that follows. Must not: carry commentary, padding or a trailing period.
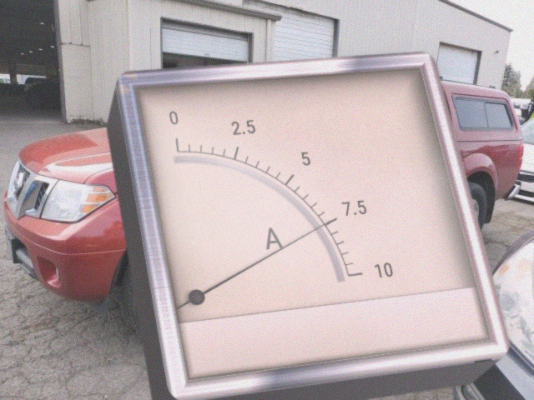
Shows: 7.5 A
